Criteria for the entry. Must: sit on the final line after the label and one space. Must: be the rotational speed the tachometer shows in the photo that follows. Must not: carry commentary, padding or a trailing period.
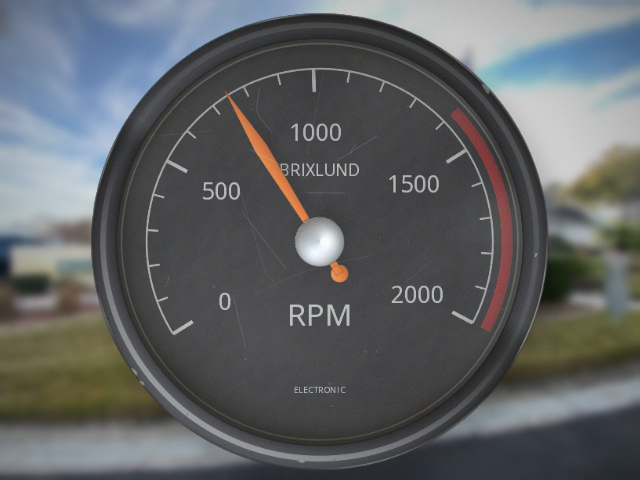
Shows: 750 rpm
